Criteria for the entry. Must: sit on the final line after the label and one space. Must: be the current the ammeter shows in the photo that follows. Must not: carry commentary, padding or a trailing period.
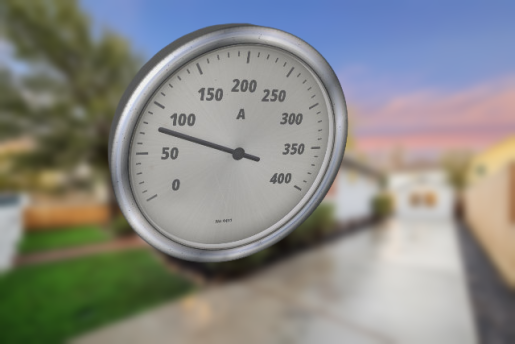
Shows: 80 A
